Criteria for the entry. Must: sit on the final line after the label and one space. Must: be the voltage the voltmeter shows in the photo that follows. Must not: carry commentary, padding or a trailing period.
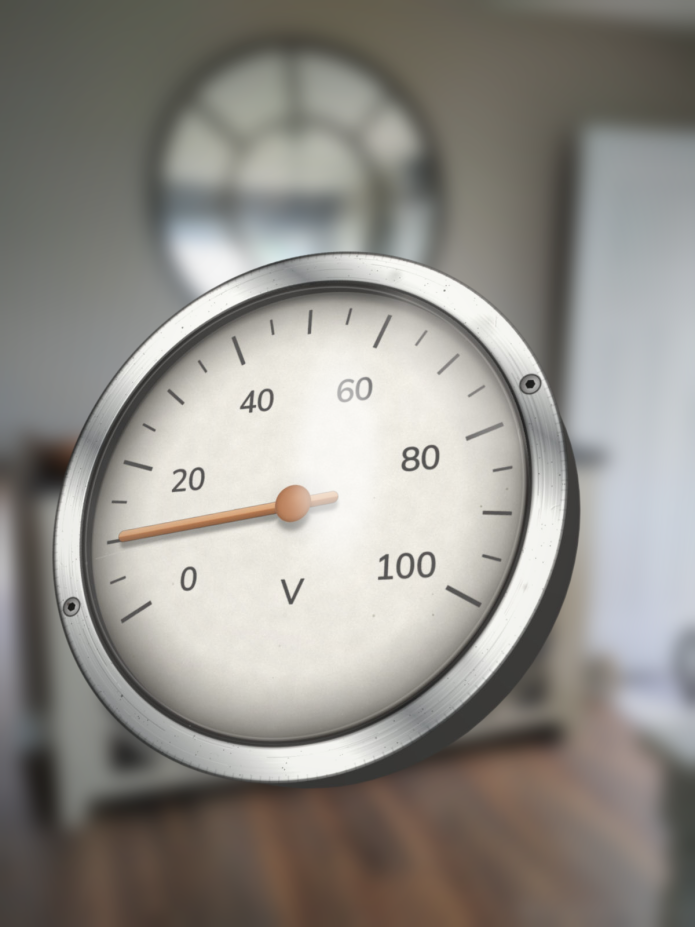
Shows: 10 V
